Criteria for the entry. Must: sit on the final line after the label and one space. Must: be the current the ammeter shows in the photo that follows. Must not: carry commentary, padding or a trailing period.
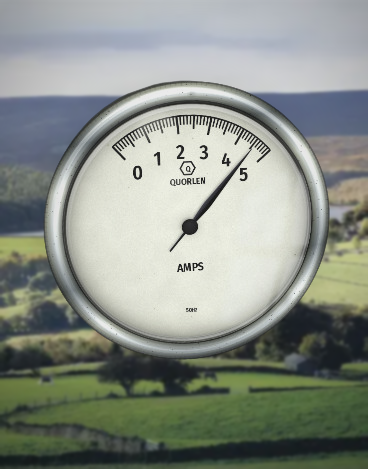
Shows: 4.5 A
